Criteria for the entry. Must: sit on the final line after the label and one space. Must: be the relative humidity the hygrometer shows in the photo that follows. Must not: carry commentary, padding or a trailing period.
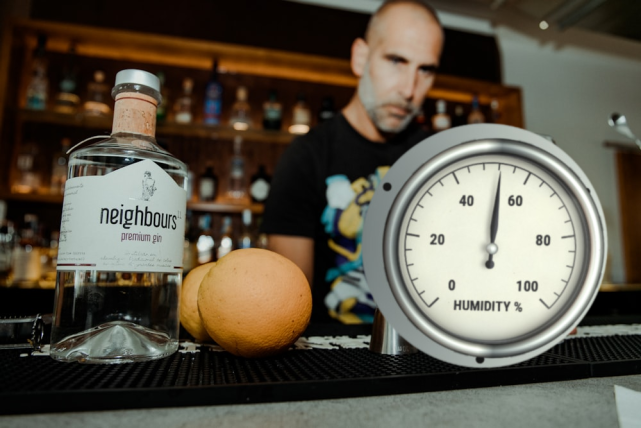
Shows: 52 %
